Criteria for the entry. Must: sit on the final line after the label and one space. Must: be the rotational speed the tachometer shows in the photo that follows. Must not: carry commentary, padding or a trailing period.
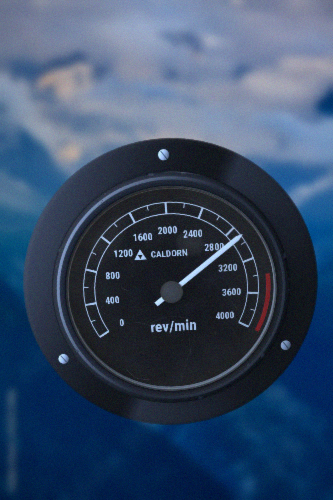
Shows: 2900 rpm
